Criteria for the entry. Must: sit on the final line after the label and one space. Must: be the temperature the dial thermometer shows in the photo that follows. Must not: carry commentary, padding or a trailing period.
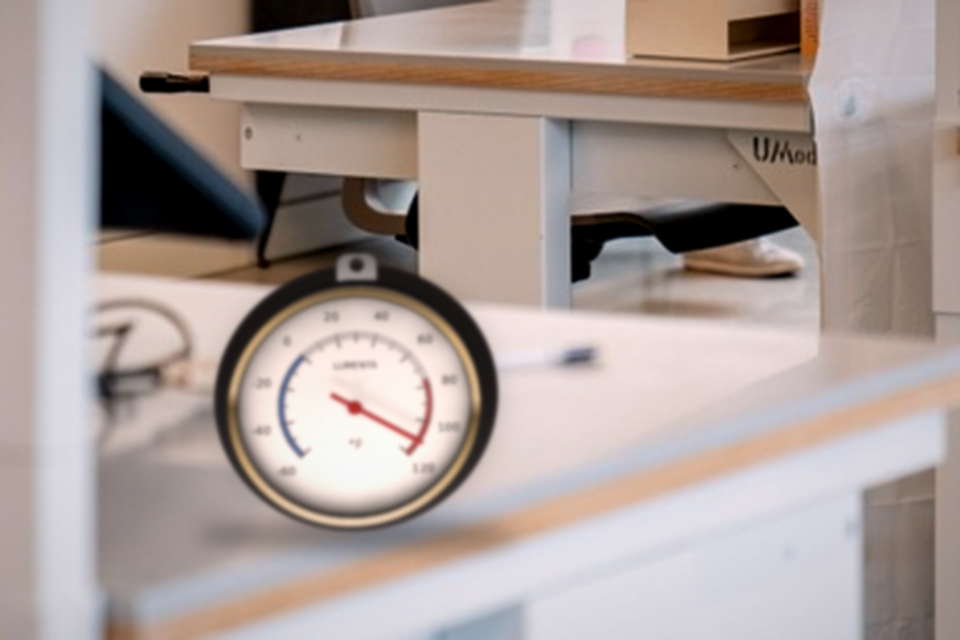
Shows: 110 °F
